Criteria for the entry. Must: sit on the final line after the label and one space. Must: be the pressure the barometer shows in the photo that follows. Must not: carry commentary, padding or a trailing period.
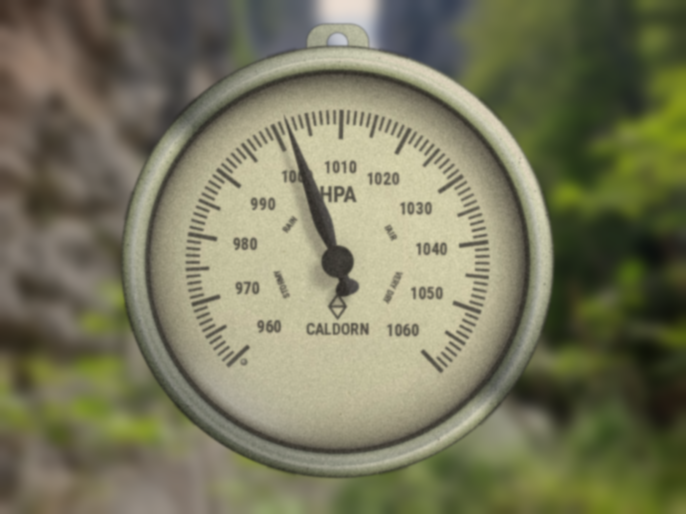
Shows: 1002 hPa
